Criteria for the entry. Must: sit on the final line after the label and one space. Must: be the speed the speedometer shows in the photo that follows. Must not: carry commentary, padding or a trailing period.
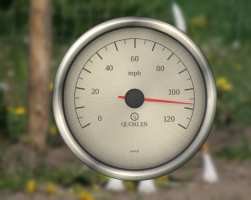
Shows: 107.5 mph
